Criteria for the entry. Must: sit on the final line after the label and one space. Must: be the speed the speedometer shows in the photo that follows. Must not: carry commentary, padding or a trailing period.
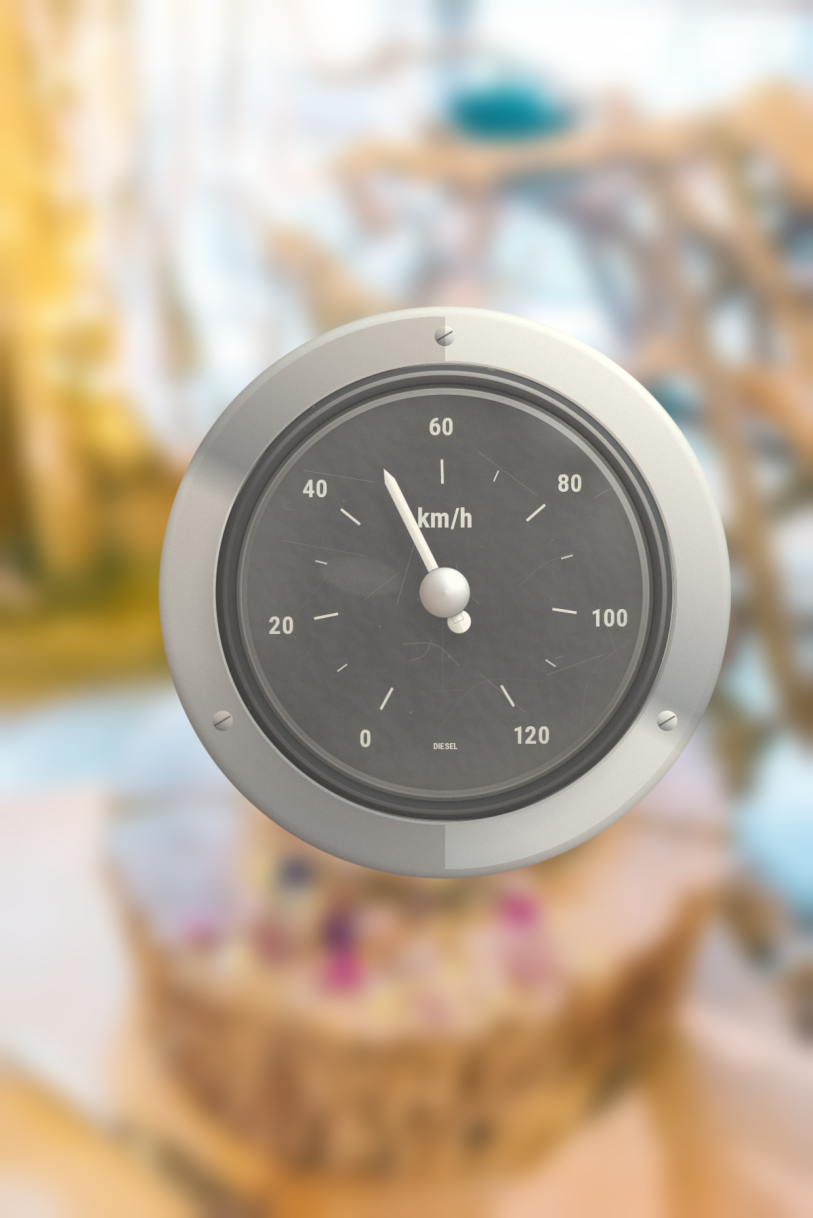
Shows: 50 km/h
